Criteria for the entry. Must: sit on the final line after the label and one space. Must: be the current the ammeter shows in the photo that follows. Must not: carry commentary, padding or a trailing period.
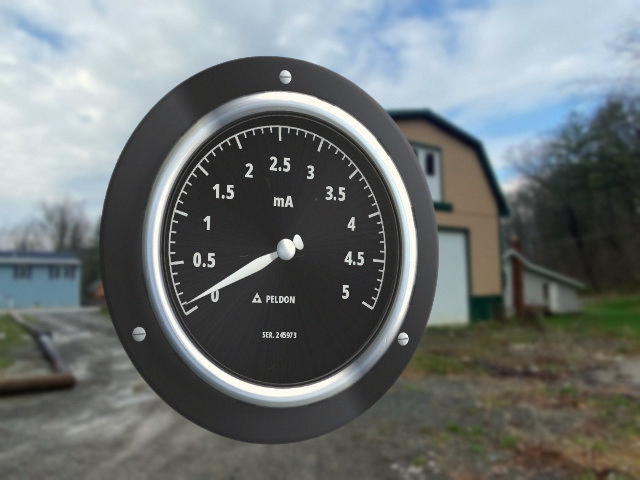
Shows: 0.1 mA
